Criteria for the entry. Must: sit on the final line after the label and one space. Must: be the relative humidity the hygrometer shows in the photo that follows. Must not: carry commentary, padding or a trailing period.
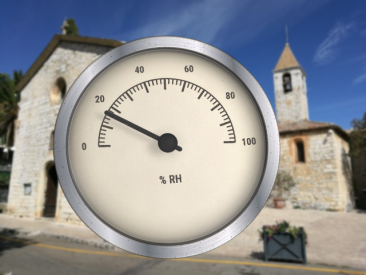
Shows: 16 %
